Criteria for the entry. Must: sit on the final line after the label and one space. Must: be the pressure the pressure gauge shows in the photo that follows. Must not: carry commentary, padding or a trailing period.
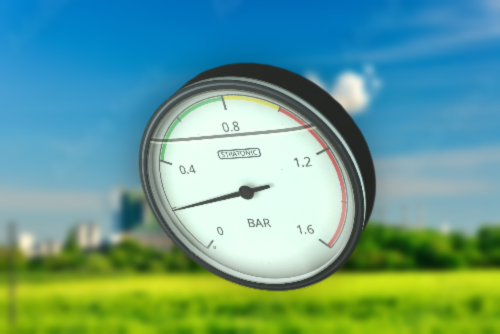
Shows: 0.2 bar
